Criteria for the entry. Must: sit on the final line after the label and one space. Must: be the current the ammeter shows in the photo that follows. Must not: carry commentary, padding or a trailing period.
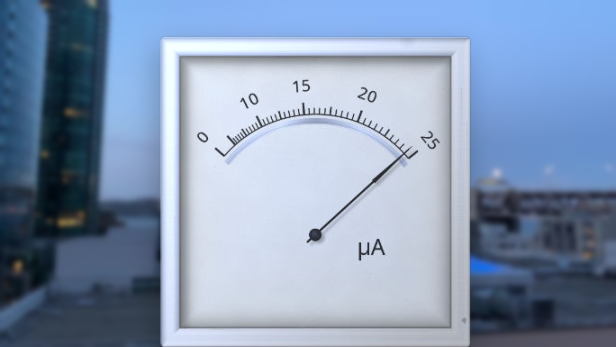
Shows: 24.5 µA
